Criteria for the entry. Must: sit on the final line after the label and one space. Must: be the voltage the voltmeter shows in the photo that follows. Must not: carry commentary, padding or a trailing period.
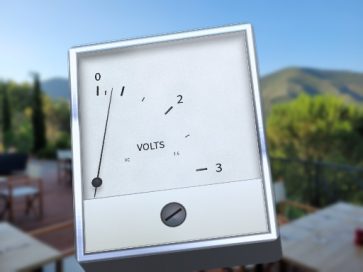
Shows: 0.75 V
